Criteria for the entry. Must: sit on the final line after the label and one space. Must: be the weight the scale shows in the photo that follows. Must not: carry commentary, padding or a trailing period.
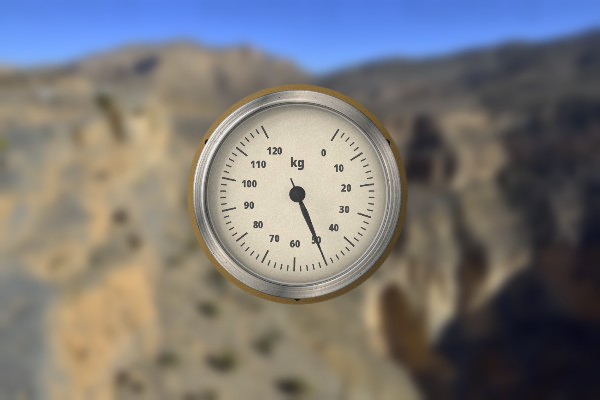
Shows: 50 kg
